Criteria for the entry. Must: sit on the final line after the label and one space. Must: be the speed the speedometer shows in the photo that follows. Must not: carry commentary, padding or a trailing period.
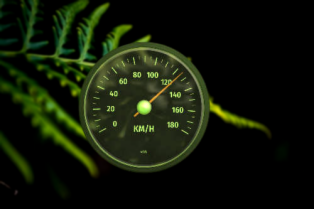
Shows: 125 km/h
